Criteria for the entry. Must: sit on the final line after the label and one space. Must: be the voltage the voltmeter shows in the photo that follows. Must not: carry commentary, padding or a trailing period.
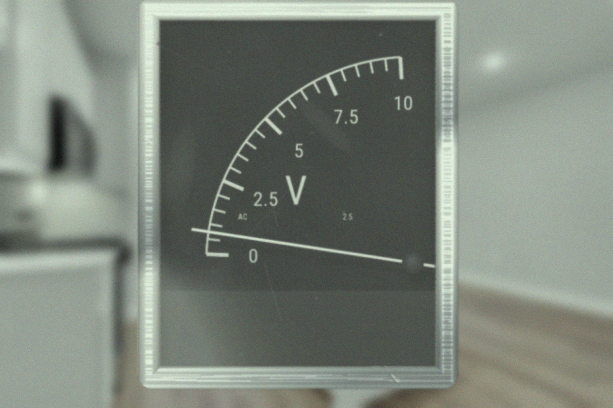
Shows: 0.75 V
